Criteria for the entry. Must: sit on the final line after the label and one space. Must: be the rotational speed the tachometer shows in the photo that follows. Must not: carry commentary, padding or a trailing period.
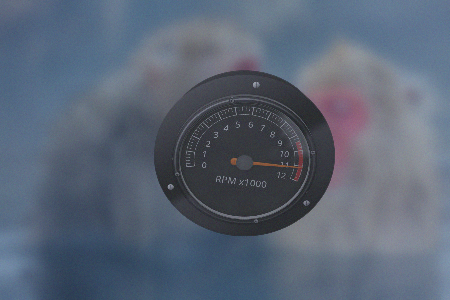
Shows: 11000 rpm
